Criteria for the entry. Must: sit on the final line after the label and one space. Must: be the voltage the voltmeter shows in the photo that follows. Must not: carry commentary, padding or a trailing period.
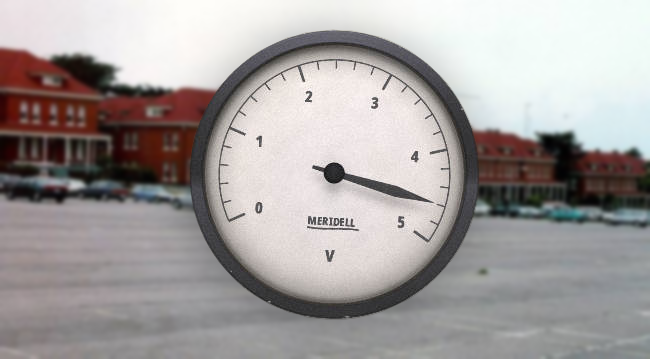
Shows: 4.6 V
